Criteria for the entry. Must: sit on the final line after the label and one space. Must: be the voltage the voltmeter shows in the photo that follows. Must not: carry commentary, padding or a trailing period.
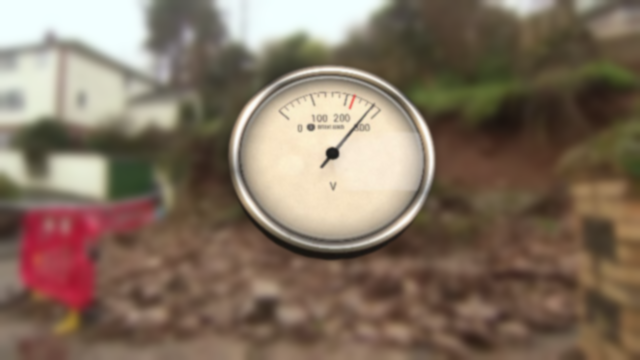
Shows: 280 V
